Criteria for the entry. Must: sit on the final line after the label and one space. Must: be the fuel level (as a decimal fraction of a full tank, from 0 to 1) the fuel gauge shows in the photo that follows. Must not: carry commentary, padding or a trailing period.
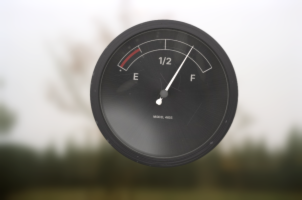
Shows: 0.75
